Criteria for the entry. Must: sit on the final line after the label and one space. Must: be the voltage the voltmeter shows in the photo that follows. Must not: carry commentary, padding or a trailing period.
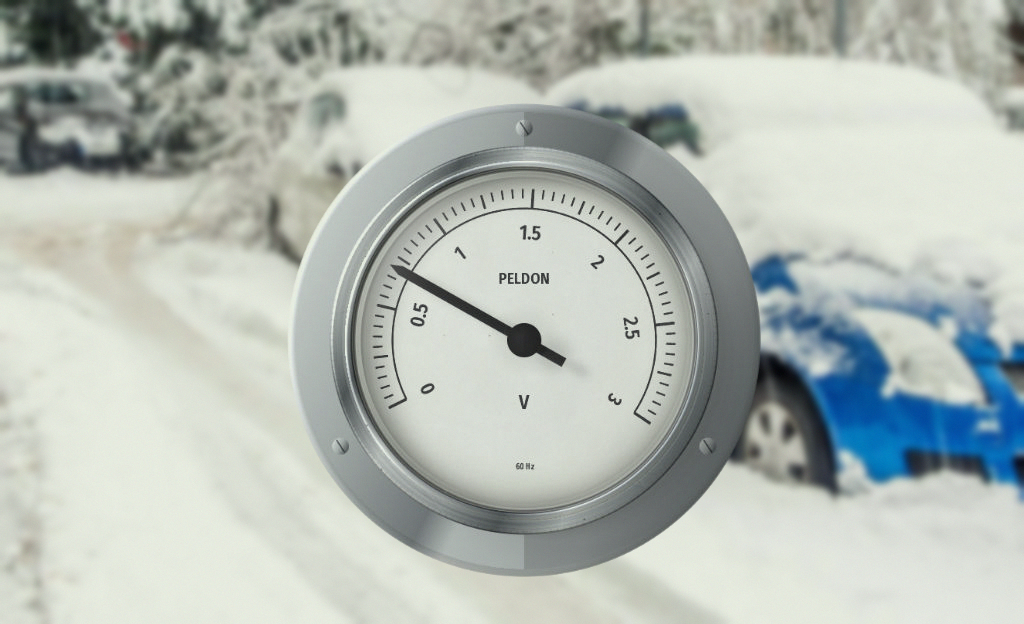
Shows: 0.7 V
